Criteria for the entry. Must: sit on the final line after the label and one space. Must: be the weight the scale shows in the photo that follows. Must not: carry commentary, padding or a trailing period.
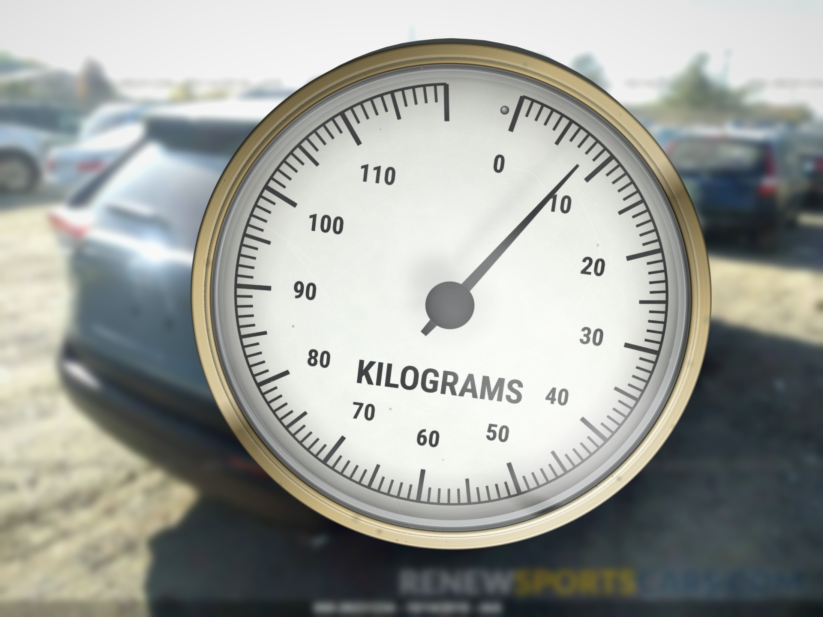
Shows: 8 kg
